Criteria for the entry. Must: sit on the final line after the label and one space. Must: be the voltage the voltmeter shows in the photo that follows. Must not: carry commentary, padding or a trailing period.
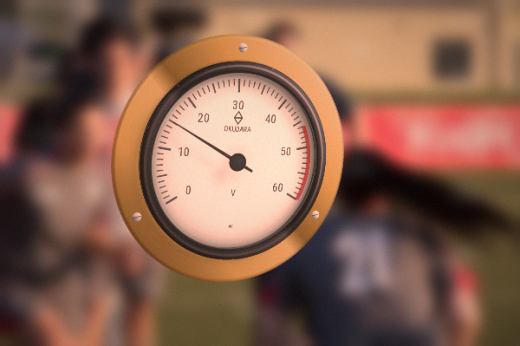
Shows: 15 V
